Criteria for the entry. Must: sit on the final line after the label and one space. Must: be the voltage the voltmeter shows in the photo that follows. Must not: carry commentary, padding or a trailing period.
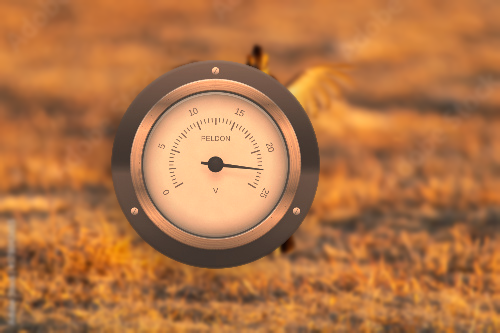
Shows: 22.5 V
